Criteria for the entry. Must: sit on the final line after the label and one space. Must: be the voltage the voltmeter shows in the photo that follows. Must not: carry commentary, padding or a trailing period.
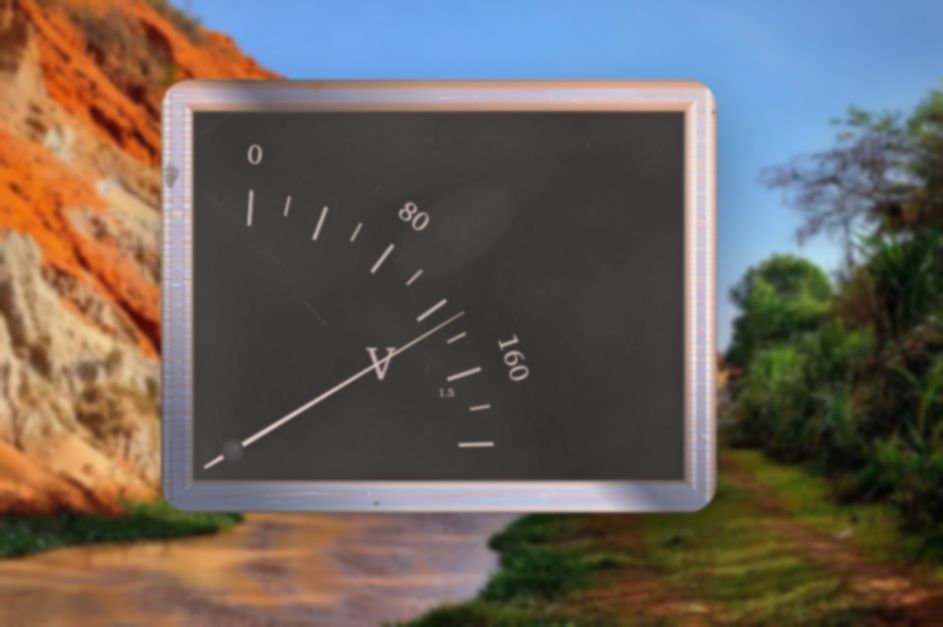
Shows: 130 V
